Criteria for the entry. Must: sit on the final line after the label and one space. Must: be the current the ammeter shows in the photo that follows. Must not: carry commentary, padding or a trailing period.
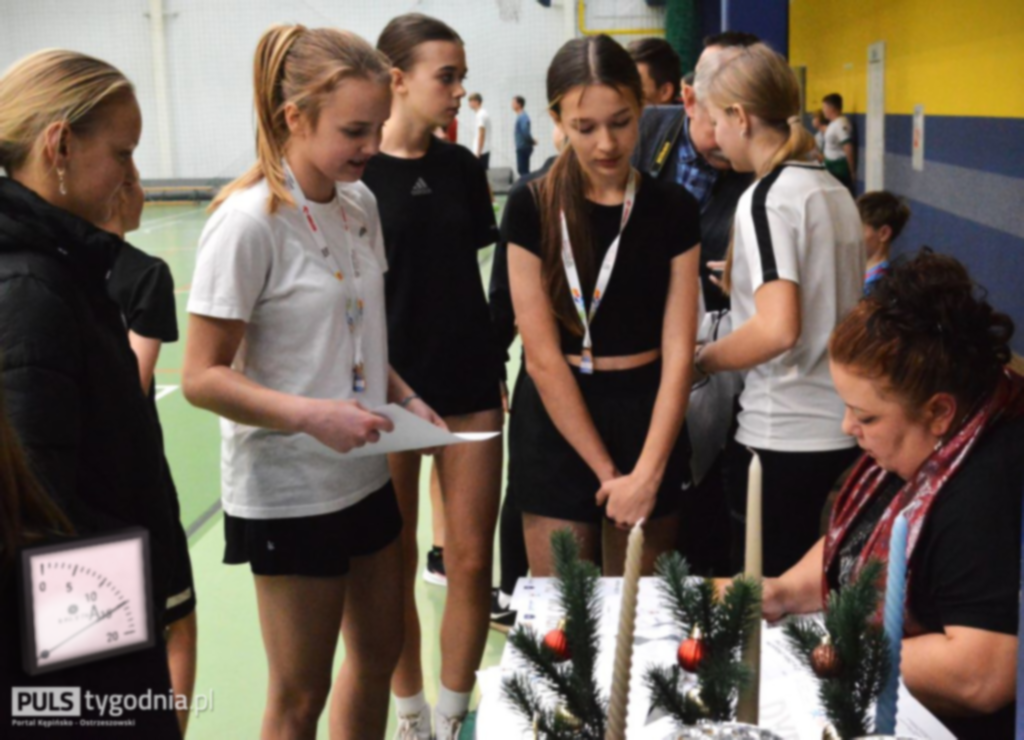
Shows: 15 A
